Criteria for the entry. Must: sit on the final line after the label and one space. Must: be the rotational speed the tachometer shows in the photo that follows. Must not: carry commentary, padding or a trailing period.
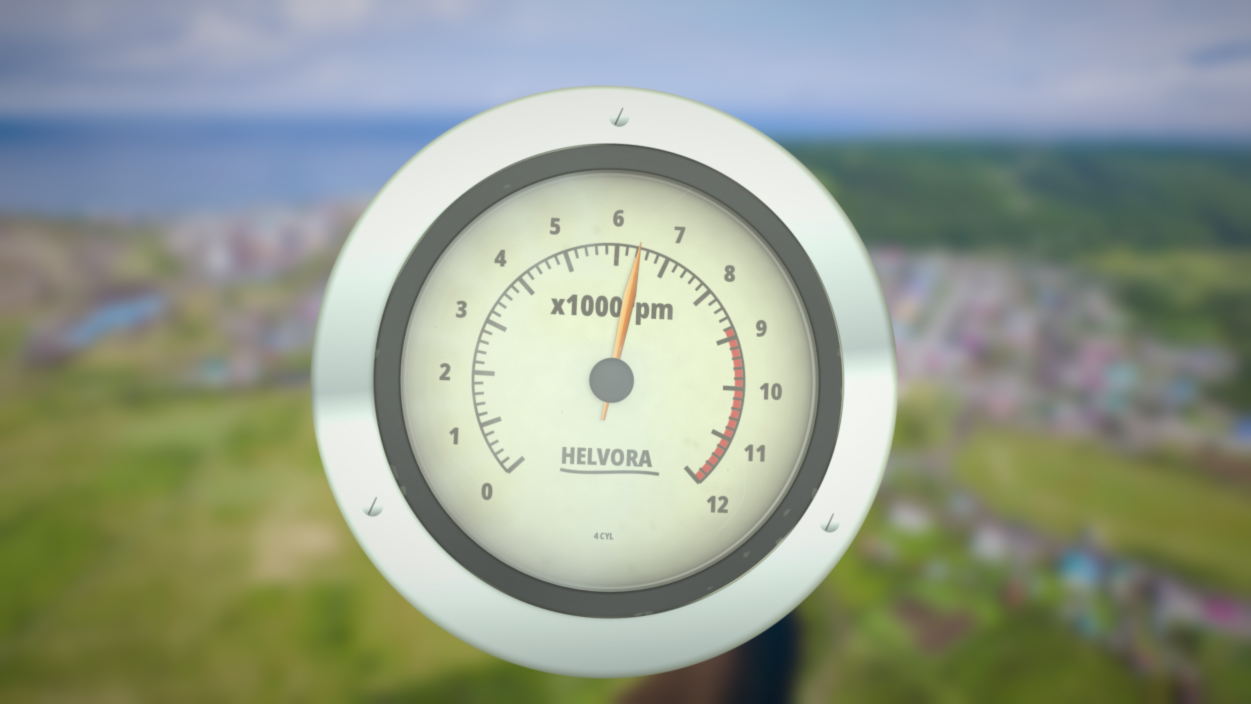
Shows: 6400 rpm
